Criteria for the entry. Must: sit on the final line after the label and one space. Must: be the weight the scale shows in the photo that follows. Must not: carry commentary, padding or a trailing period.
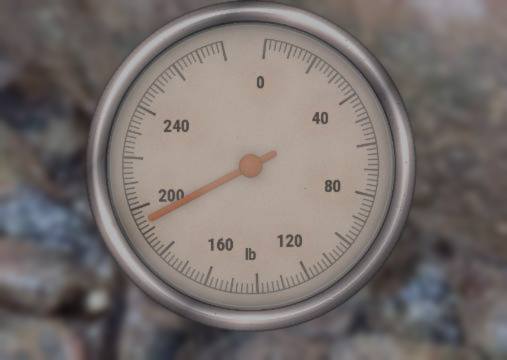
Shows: 194 lb
